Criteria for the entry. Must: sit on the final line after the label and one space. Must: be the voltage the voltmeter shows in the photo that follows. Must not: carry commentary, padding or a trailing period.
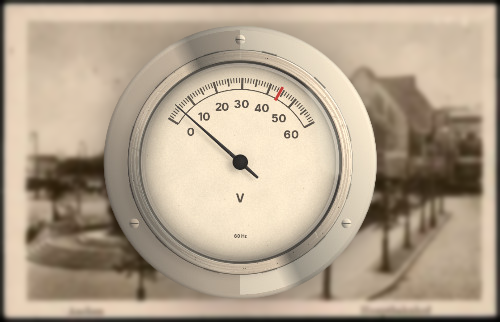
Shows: 5 V
